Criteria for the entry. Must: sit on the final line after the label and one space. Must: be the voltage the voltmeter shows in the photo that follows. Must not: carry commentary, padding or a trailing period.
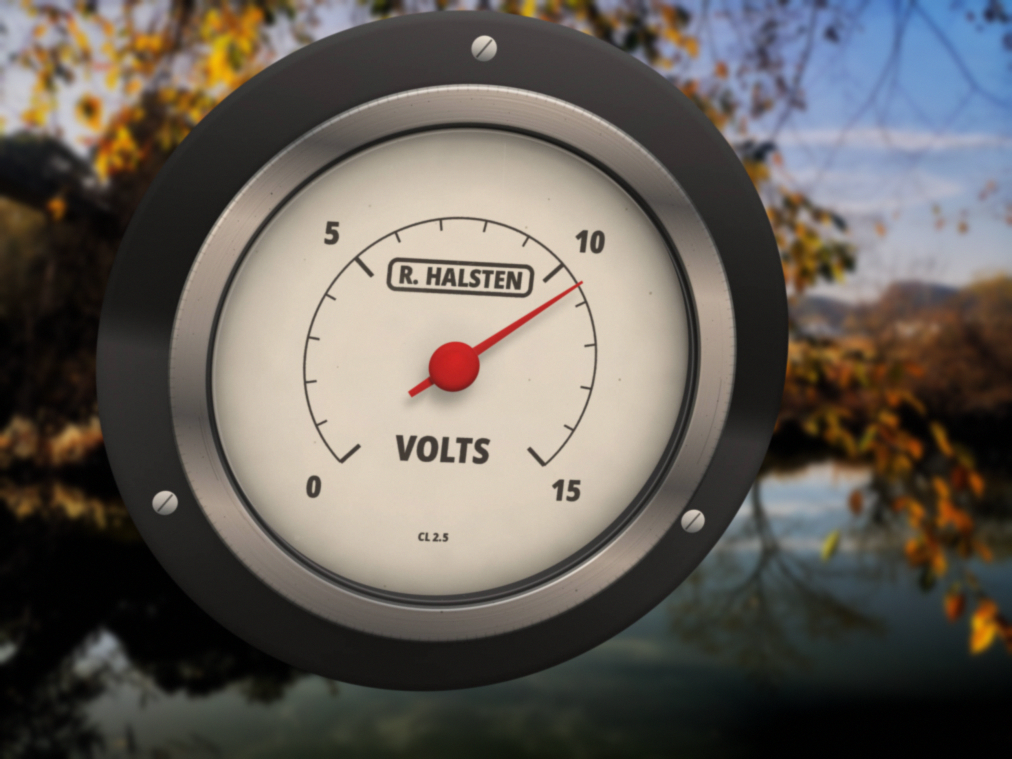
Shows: 10.5 V
